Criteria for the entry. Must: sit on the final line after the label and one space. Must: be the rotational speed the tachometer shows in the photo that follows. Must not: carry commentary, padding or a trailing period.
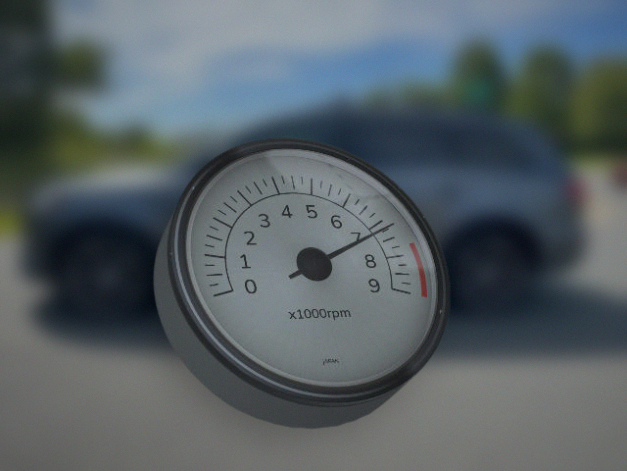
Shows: 7250 rpm
